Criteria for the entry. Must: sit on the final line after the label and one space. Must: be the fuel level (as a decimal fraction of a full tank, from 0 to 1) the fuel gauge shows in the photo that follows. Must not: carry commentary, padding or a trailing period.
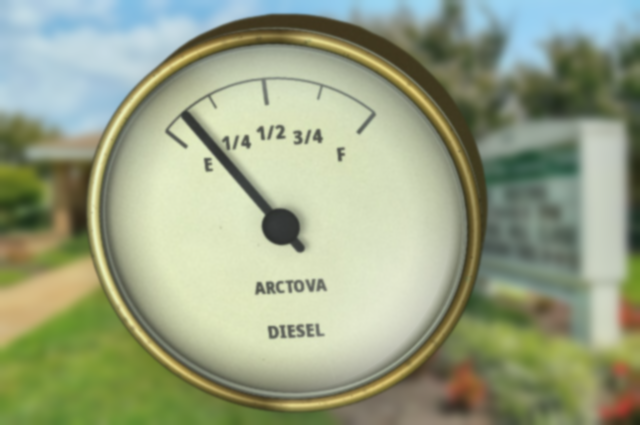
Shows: 0.125
